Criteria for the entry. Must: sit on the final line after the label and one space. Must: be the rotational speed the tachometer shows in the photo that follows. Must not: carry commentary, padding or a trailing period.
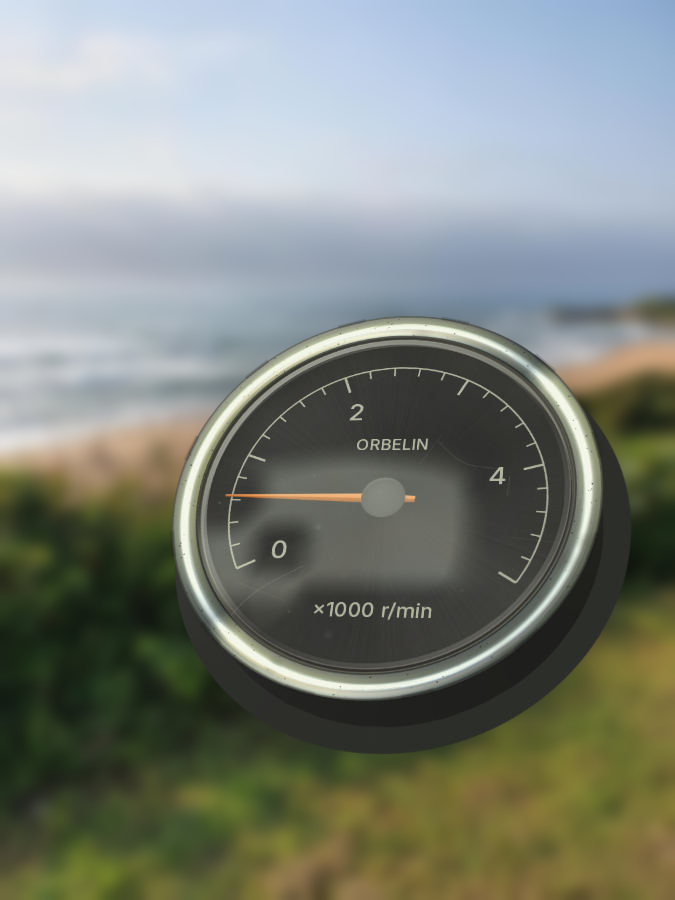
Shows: 600 rpm
